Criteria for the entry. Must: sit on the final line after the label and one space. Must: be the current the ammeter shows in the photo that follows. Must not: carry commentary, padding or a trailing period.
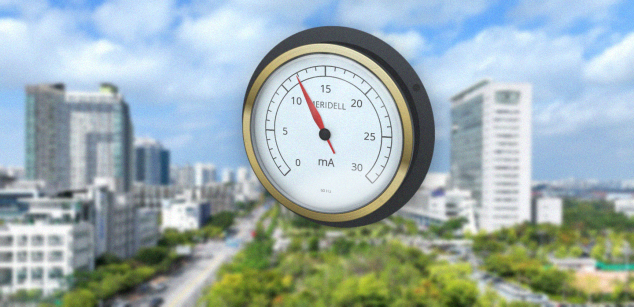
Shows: 12 mA
